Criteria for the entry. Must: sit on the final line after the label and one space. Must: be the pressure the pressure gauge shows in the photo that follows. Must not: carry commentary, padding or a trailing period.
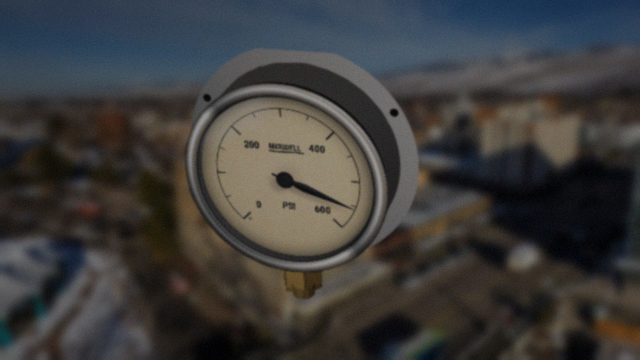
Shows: 550 psi
